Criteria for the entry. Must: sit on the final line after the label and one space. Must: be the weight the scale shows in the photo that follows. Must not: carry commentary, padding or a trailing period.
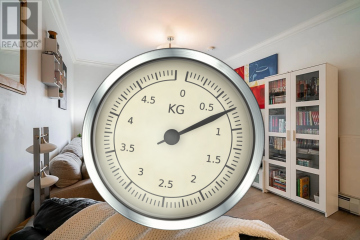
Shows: 0.75 kg
